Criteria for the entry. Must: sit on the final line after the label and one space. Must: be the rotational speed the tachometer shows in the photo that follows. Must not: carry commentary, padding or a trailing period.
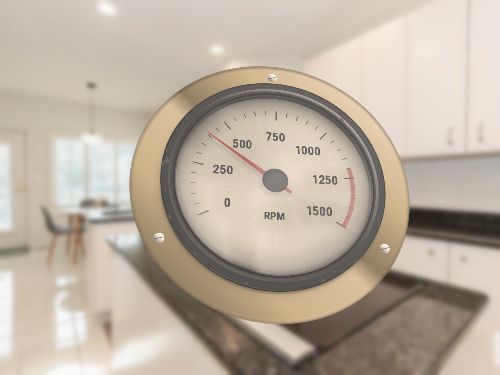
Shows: 400 rpm
